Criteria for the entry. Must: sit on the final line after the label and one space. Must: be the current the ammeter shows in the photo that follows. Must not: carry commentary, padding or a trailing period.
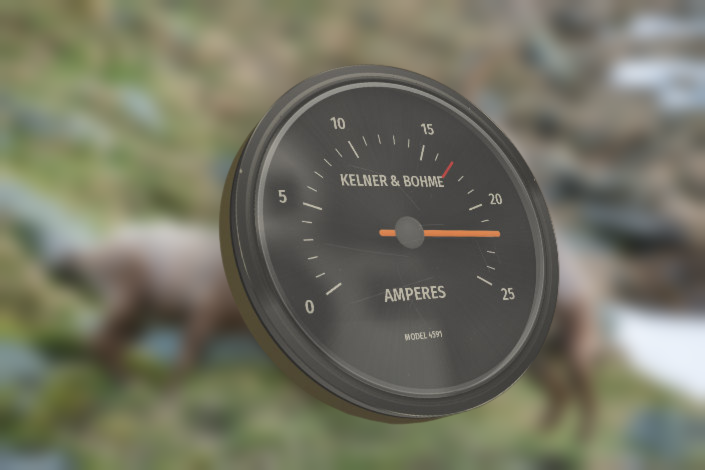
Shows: 22 A
